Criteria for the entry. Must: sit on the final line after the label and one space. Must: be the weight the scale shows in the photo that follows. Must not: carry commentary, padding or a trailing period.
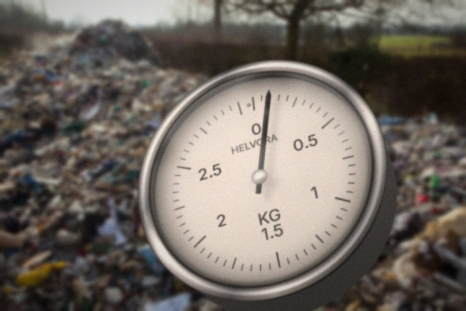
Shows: 0.1 kg
